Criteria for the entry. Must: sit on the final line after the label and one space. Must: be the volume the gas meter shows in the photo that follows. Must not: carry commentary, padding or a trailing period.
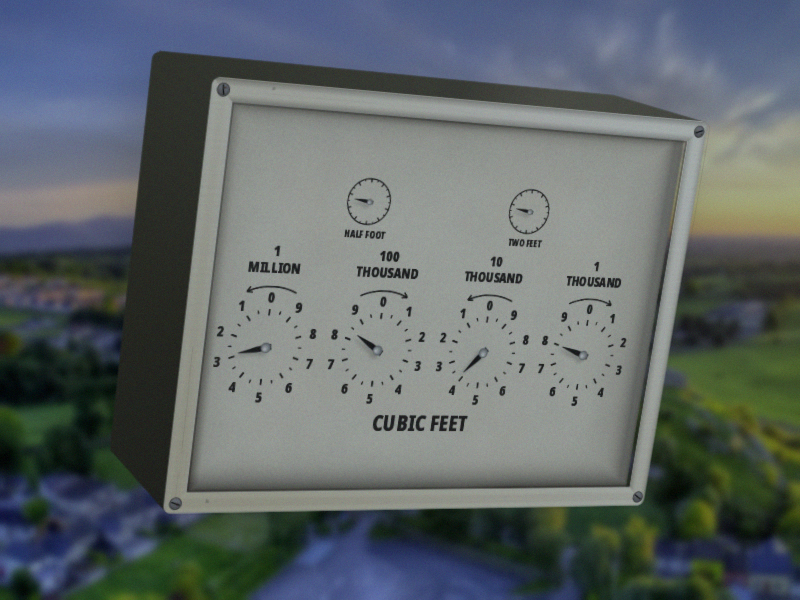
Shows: 283800 ft³
